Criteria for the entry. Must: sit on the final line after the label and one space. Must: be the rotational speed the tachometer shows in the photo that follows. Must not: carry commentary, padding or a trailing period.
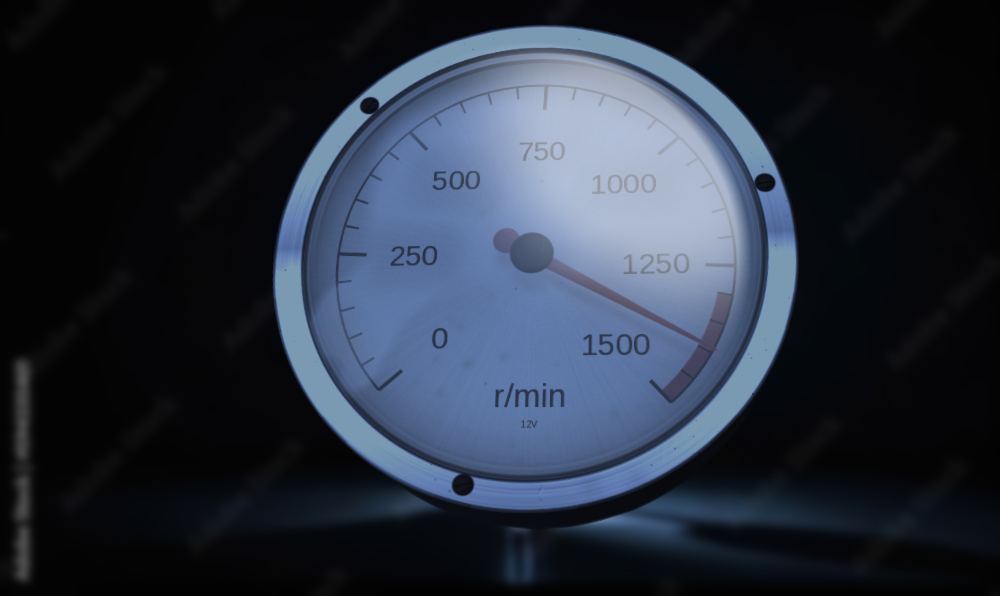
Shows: 1400 rpm
